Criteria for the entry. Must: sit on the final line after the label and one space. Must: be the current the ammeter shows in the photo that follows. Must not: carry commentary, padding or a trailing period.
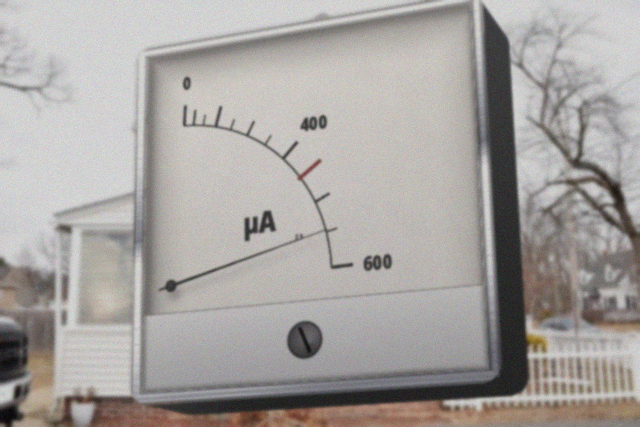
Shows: 550 µA
